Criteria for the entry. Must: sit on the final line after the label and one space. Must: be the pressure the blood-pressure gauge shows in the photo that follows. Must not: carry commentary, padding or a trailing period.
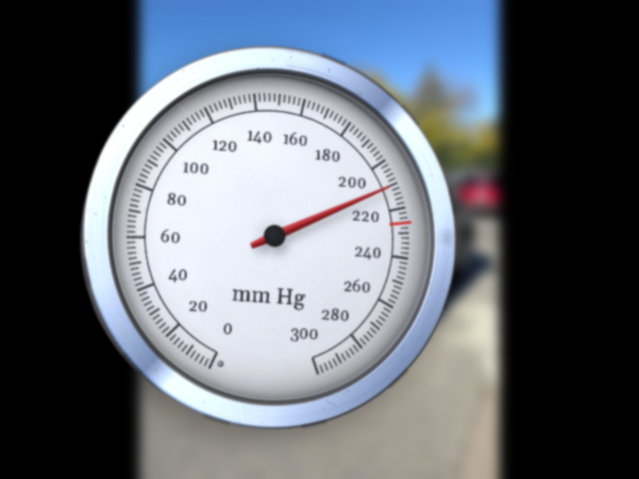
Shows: 210 mmHg
